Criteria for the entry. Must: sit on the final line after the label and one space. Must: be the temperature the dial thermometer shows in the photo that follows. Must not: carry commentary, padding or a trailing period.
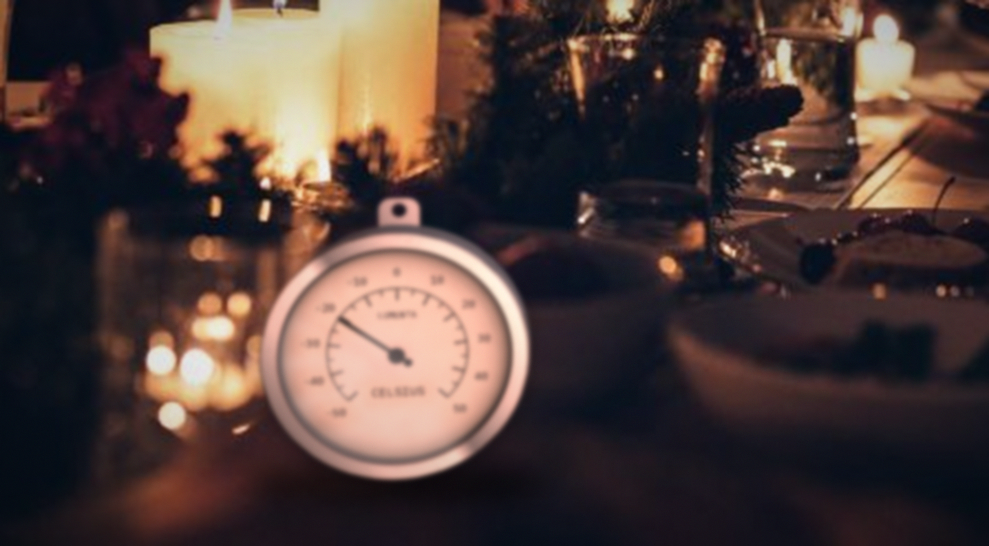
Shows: -20 °C
